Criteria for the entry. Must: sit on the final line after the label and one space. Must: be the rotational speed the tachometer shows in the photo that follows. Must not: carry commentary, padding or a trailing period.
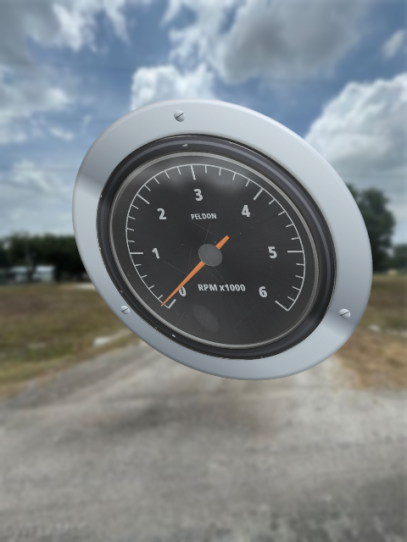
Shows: 100 rpm
